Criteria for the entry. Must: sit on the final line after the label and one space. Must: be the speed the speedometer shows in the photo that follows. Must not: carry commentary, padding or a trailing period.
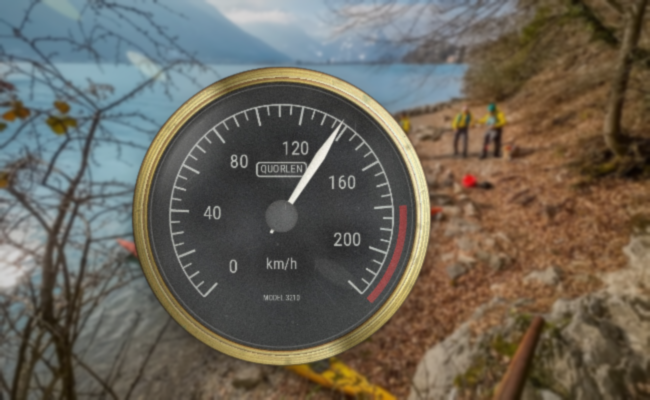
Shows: 137.5 km/h
